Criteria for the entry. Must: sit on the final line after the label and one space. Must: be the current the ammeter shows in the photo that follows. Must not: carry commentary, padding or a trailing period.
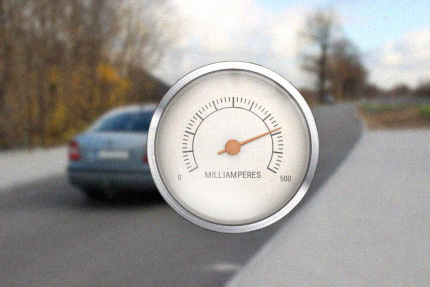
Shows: 390 mA
